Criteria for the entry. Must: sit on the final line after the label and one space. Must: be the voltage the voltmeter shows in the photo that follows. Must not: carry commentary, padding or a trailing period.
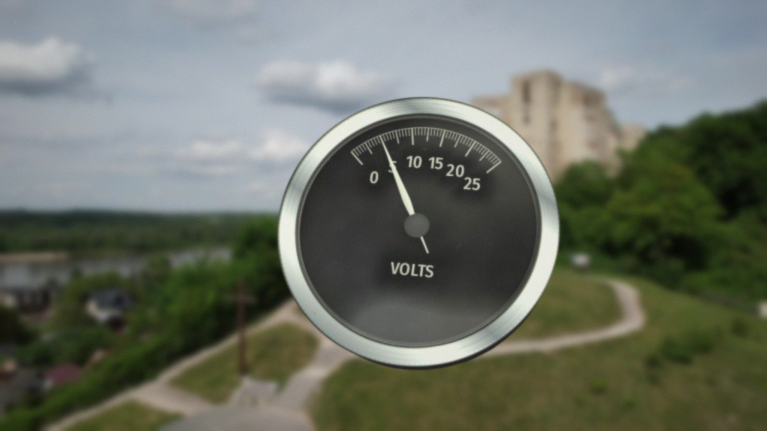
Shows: 5 V
